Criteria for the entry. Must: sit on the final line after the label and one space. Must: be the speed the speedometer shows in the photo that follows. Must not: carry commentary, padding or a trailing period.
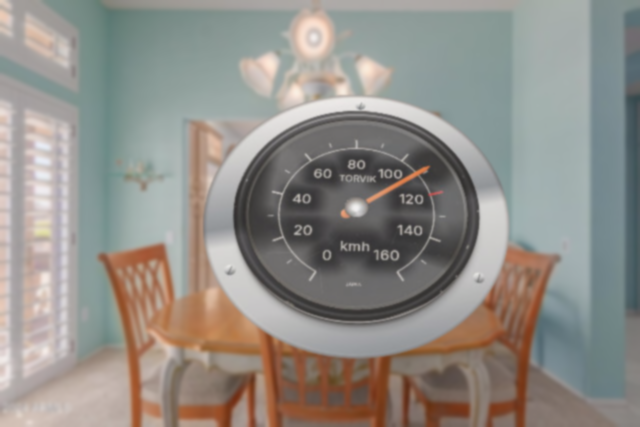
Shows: 110 km/h
